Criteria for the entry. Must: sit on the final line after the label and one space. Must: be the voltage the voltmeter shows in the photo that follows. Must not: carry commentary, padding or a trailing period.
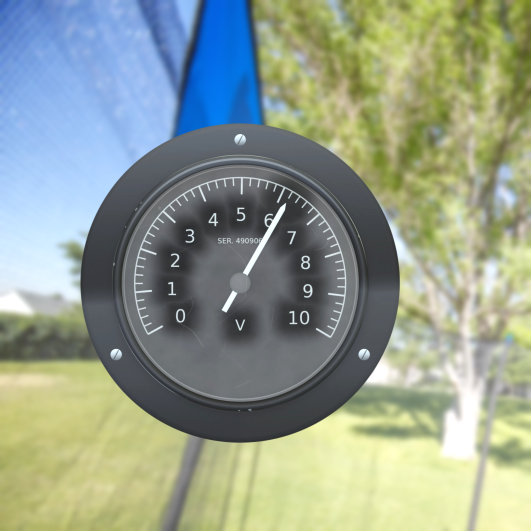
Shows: 6.2 V
